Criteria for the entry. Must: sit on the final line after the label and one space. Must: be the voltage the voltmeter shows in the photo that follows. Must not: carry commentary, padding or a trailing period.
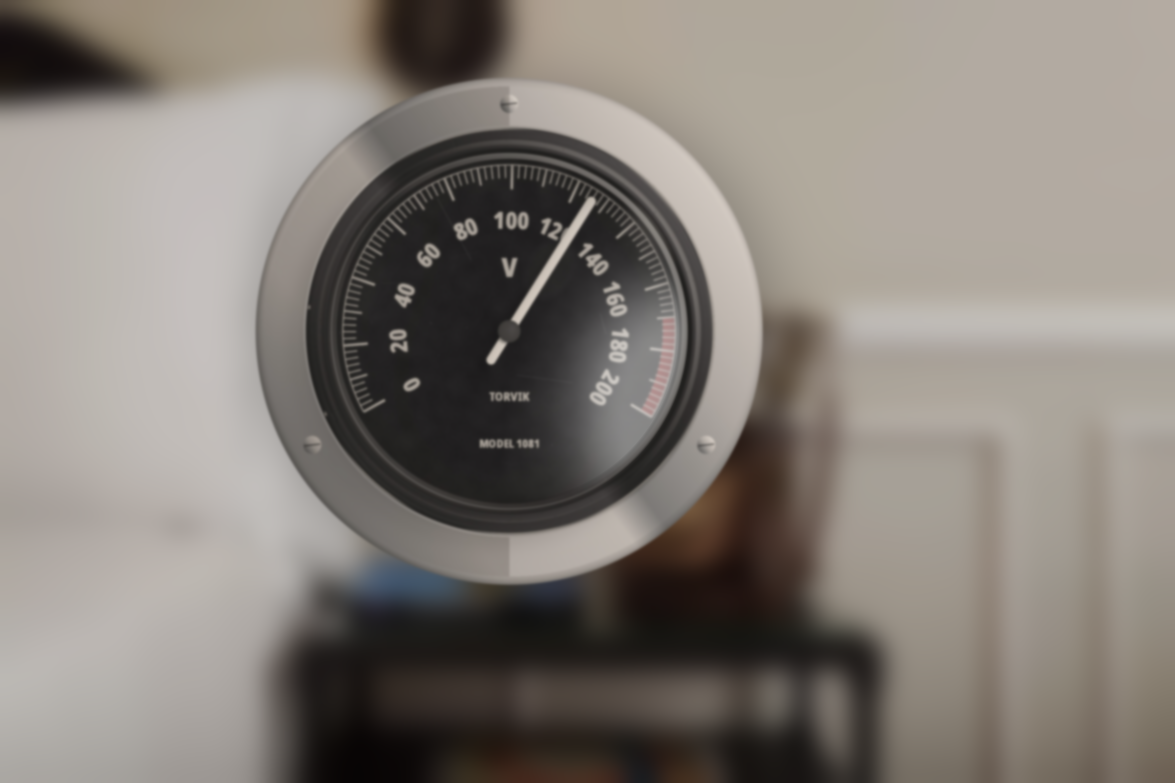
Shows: 126 V
